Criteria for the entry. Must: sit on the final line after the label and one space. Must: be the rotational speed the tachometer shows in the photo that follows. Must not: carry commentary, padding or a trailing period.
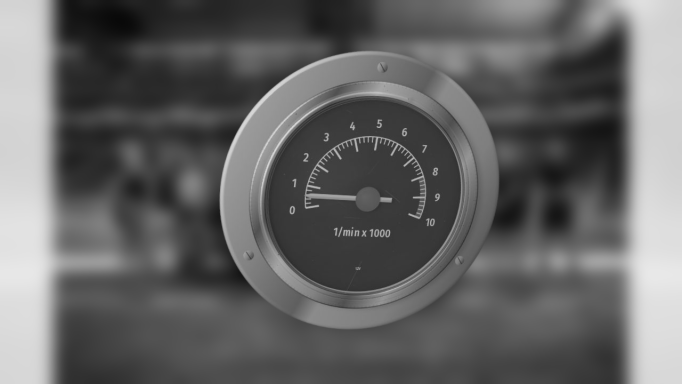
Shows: 600 rpm
